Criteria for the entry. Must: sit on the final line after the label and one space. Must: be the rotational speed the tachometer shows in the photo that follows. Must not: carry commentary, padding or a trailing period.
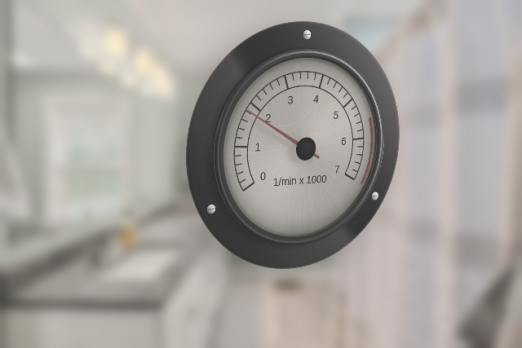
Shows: 1800 rpm
